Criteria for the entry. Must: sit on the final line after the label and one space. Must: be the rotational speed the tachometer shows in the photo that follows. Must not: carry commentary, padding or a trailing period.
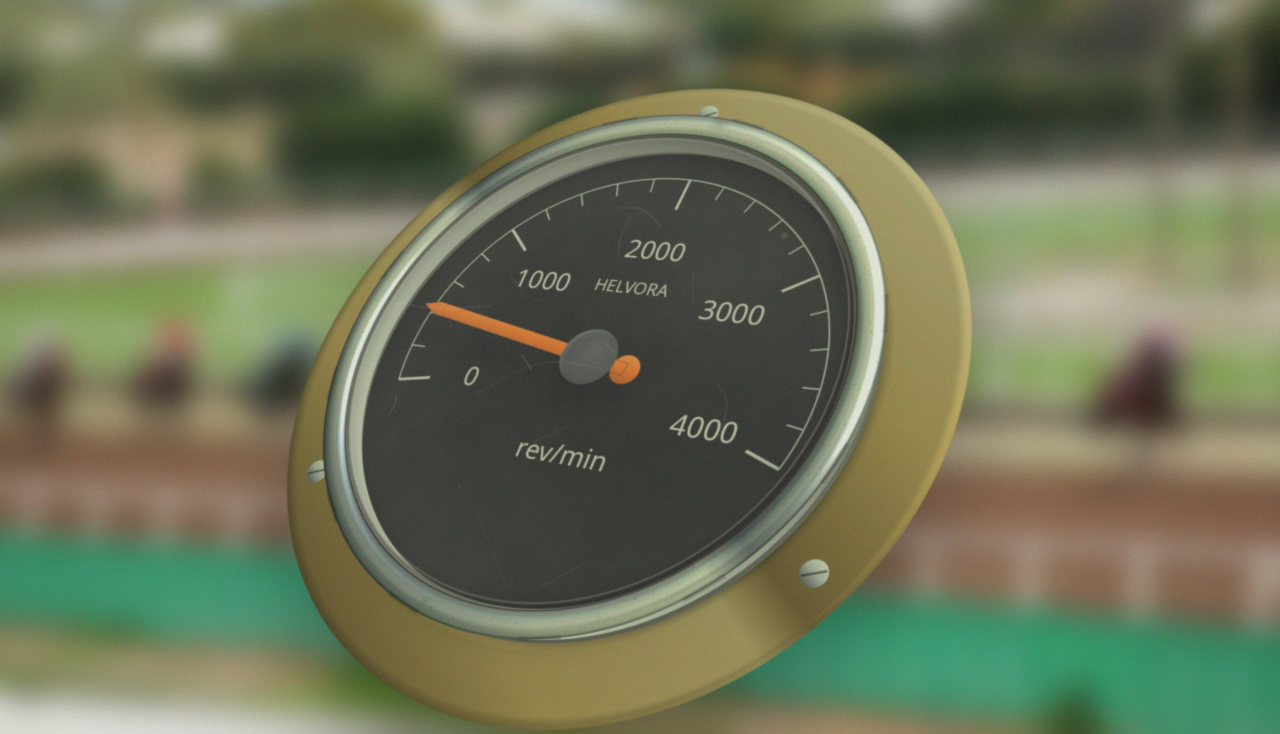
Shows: 400 rpm
